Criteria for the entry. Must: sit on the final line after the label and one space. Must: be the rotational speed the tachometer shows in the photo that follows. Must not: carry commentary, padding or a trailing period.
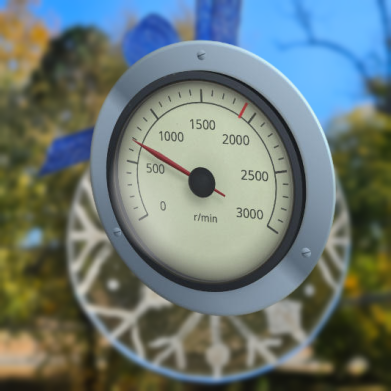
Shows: 700 rpm
